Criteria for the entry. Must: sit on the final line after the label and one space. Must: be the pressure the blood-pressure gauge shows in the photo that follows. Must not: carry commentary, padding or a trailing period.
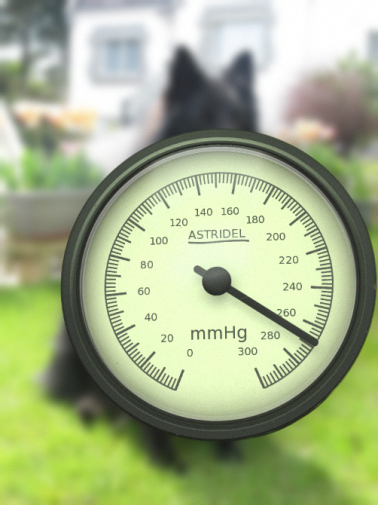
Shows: 268 mmHg
